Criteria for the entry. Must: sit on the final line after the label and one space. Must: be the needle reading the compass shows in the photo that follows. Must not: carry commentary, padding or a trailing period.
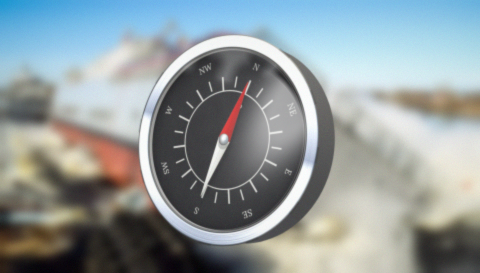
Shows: 0 °
